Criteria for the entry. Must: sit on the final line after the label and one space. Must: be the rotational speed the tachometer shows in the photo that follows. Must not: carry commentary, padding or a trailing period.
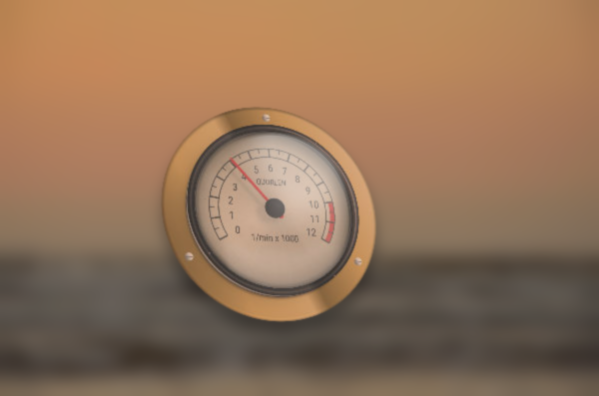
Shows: 4000 rpm
